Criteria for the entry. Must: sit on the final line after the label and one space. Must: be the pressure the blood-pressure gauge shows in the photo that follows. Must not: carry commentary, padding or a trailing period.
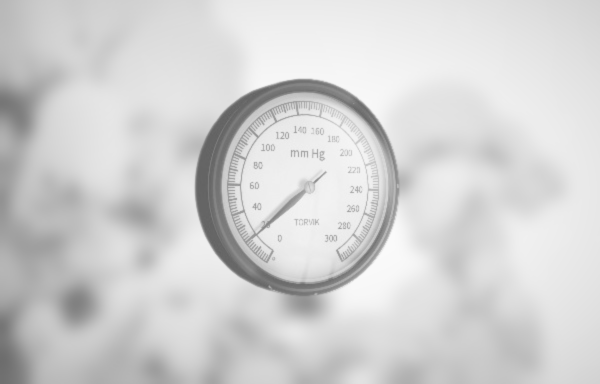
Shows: 20 mmHg
